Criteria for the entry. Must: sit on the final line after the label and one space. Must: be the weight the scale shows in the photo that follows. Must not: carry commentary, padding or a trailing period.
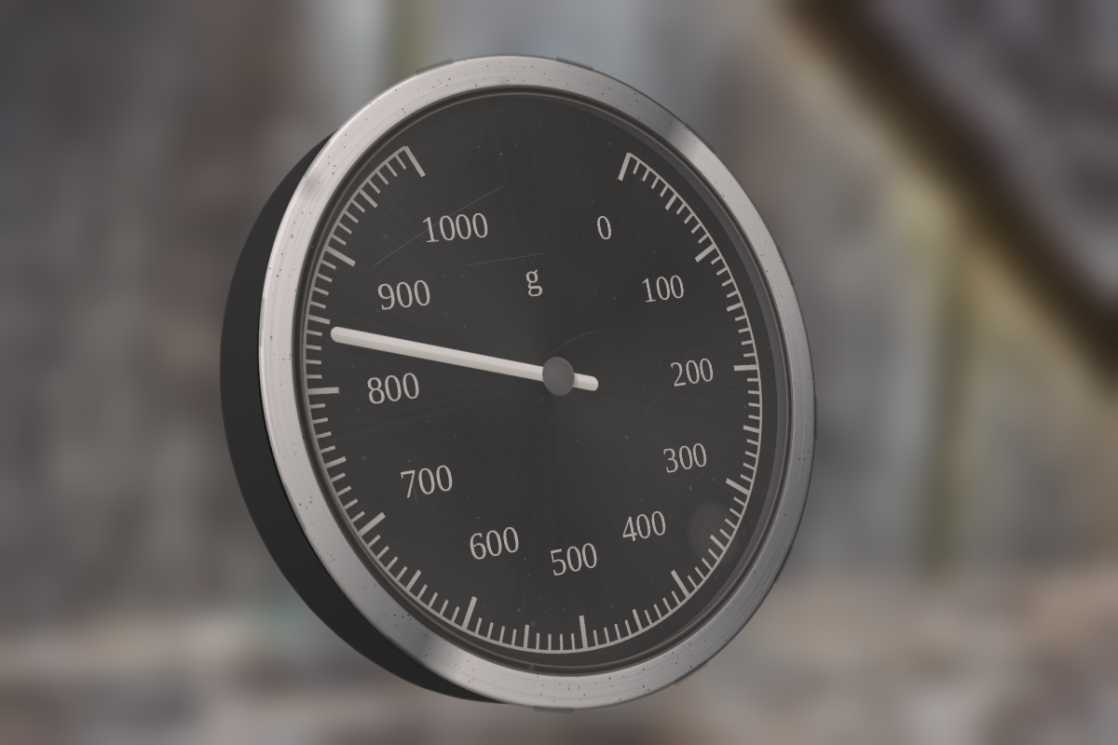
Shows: 840 g
